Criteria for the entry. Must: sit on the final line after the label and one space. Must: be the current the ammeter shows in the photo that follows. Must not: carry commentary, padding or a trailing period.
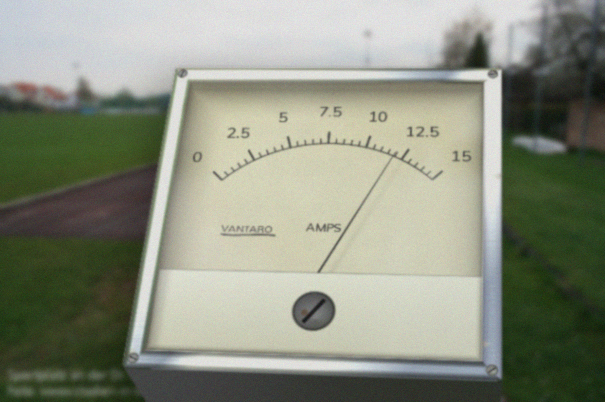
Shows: 12 A
